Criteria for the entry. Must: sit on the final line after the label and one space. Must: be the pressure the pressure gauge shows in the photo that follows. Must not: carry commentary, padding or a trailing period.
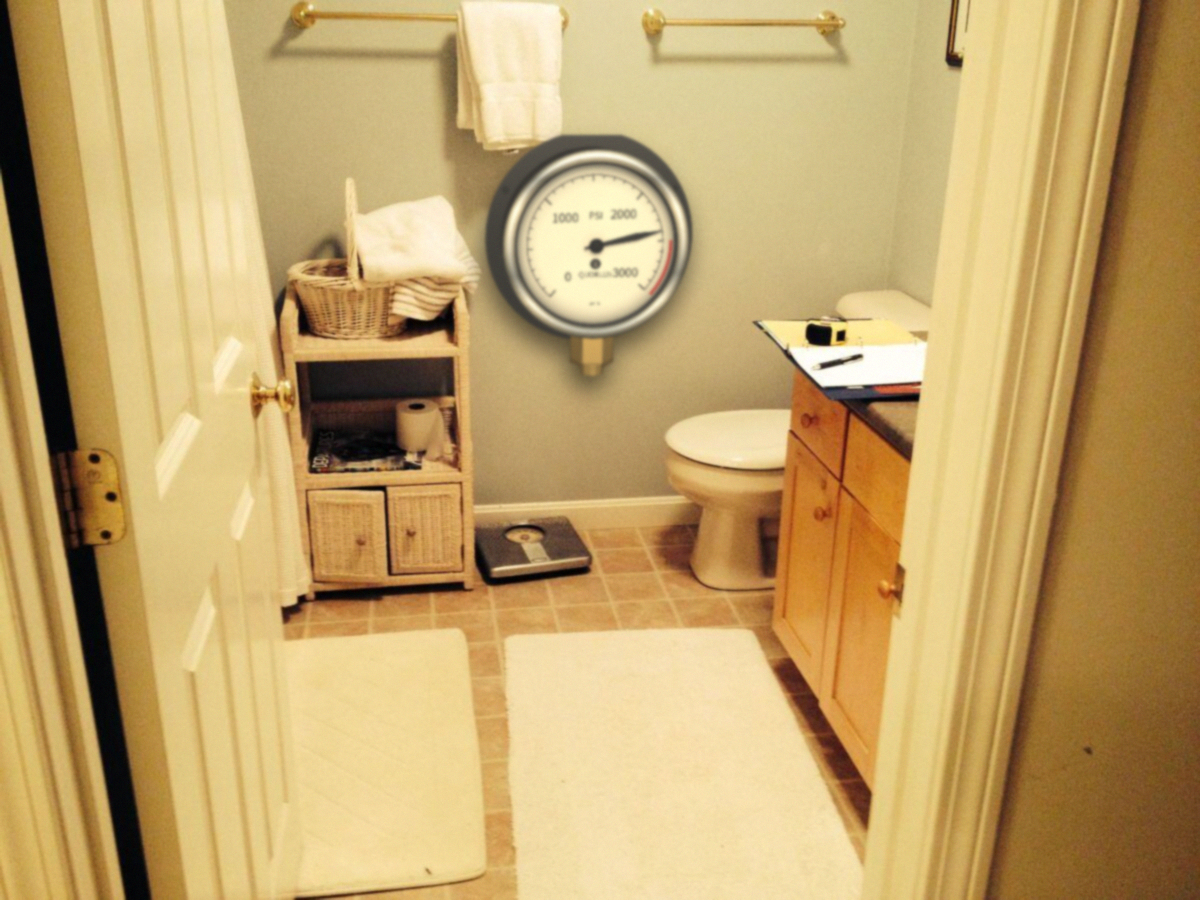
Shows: 2400 psi
